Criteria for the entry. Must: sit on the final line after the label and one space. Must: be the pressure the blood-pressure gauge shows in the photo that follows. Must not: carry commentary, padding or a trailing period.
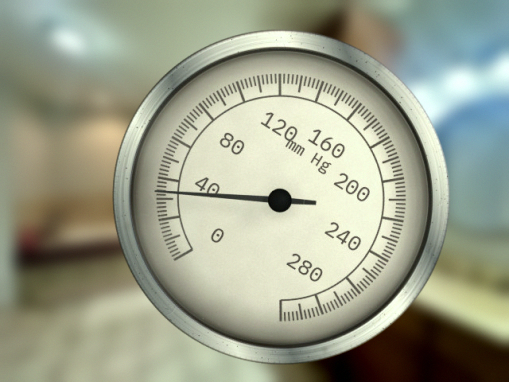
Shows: 34 mmHg
